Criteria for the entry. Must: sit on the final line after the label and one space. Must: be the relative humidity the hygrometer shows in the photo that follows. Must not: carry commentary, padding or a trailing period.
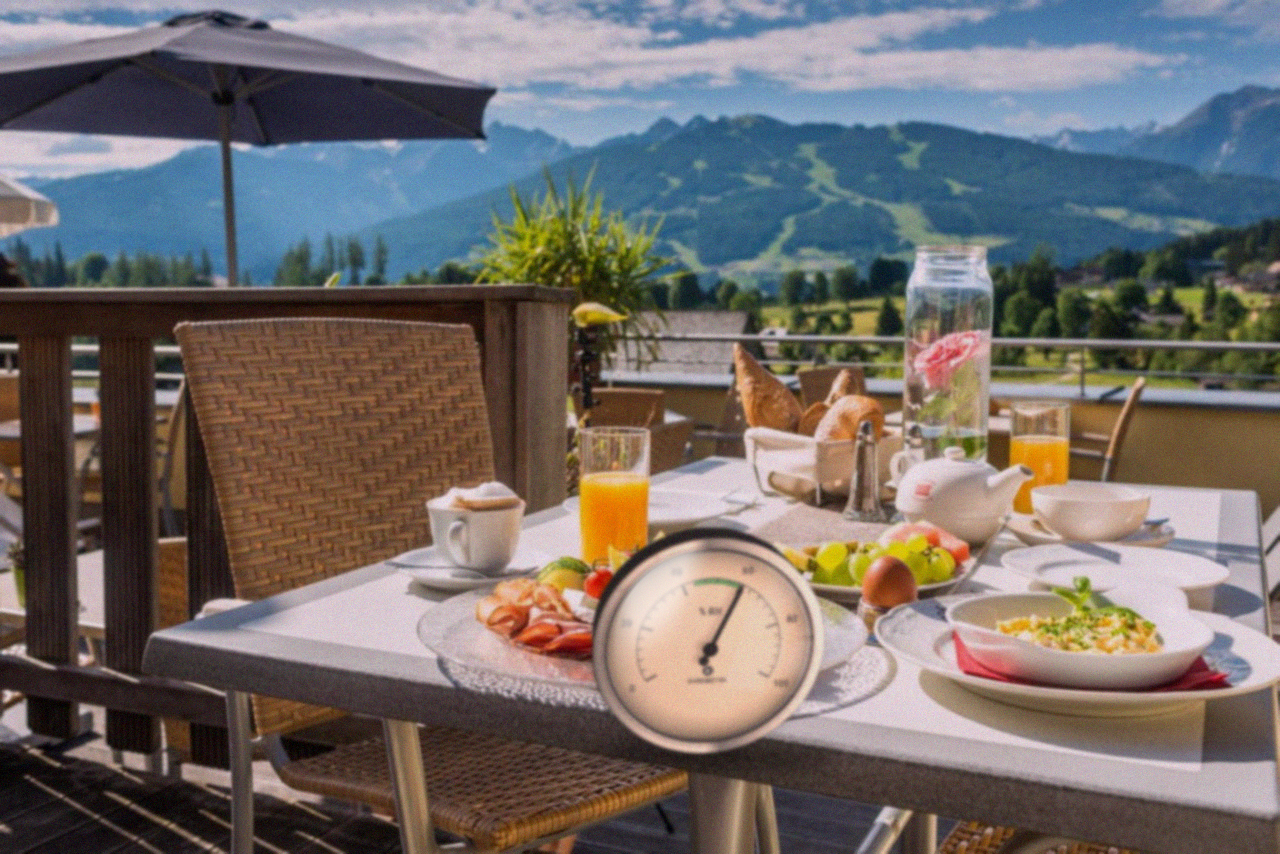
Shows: 60 %
